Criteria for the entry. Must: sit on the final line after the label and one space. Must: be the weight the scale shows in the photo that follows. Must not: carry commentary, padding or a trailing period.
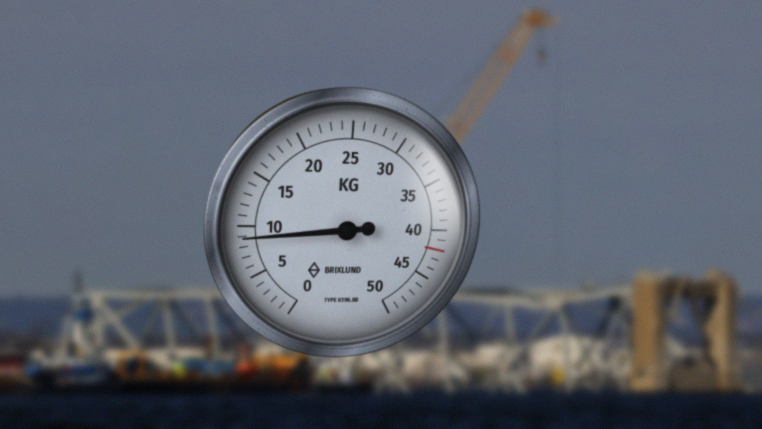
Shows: 9 kg
